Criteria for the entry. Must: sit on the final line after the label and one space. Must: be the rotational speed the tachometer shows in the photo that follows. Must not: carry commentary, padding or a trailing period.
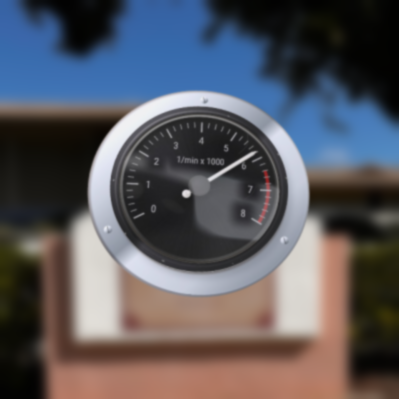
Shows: 5800 rpm
